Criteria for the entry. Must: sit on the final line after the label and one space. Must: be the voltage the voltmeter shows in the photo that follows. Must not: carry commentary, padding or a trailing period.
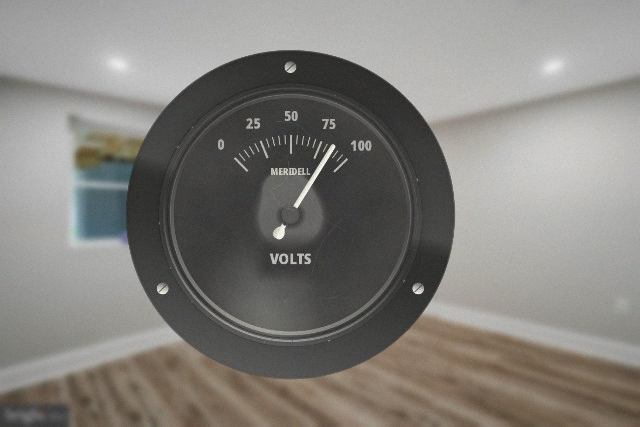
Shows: 85 V
